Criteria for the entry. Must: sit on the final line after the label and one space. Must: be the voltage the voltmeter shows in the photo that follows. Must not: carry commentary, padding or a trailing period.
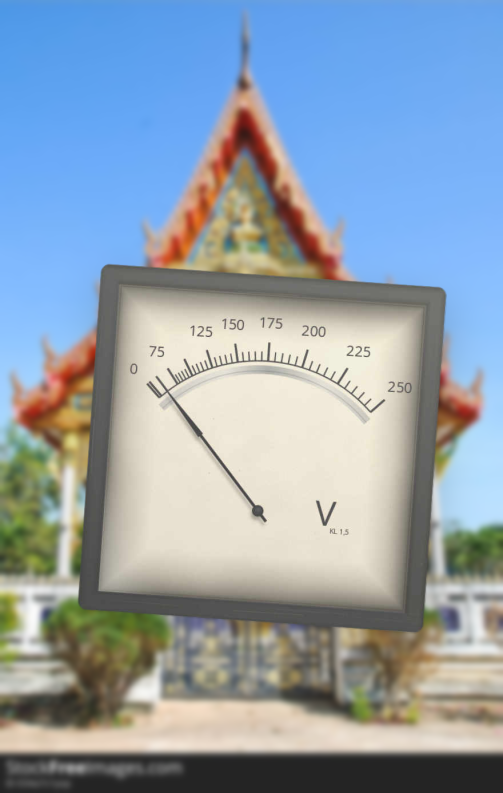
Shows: 50 V
